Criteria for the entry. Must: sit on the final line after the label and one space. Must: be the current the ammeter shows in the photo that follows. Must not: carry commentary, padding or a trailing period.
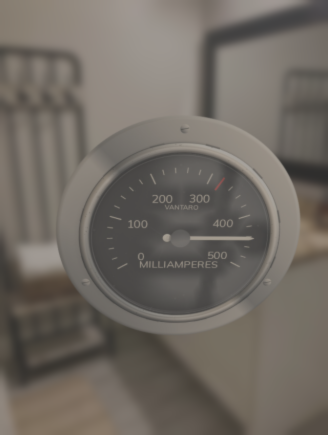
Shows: 440 mA
